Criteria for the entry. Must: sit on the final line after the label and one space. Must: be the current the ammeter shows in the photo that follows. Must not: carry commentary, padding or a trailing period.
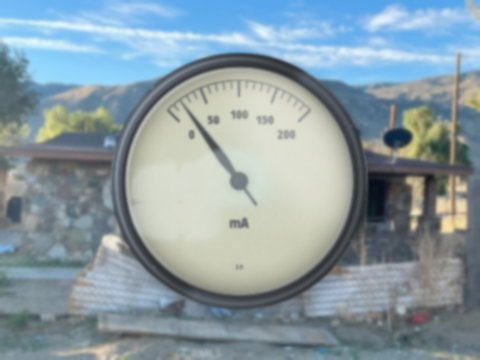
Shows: 20 mA
